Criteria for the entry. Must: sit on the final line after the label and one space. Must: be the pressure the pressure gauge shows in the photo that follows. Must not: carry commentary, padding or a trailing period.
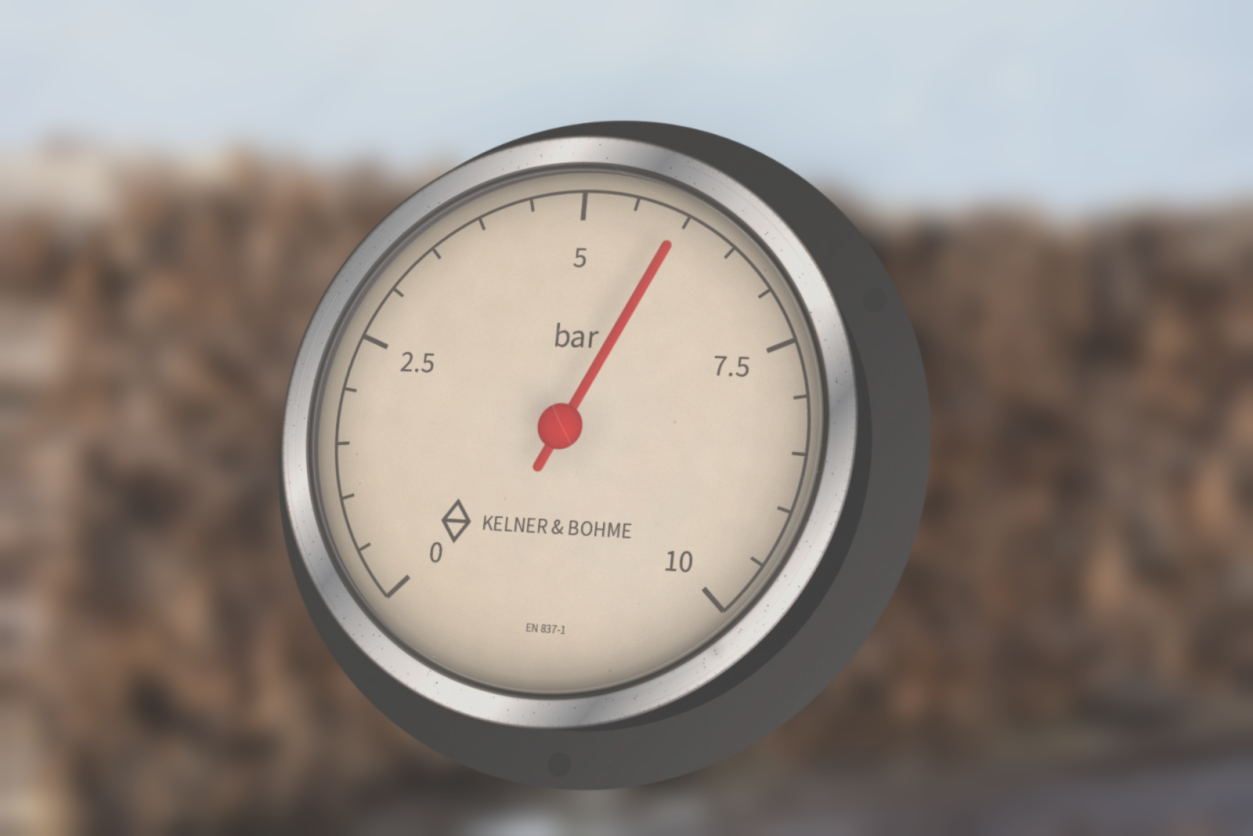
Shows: 6 bar
